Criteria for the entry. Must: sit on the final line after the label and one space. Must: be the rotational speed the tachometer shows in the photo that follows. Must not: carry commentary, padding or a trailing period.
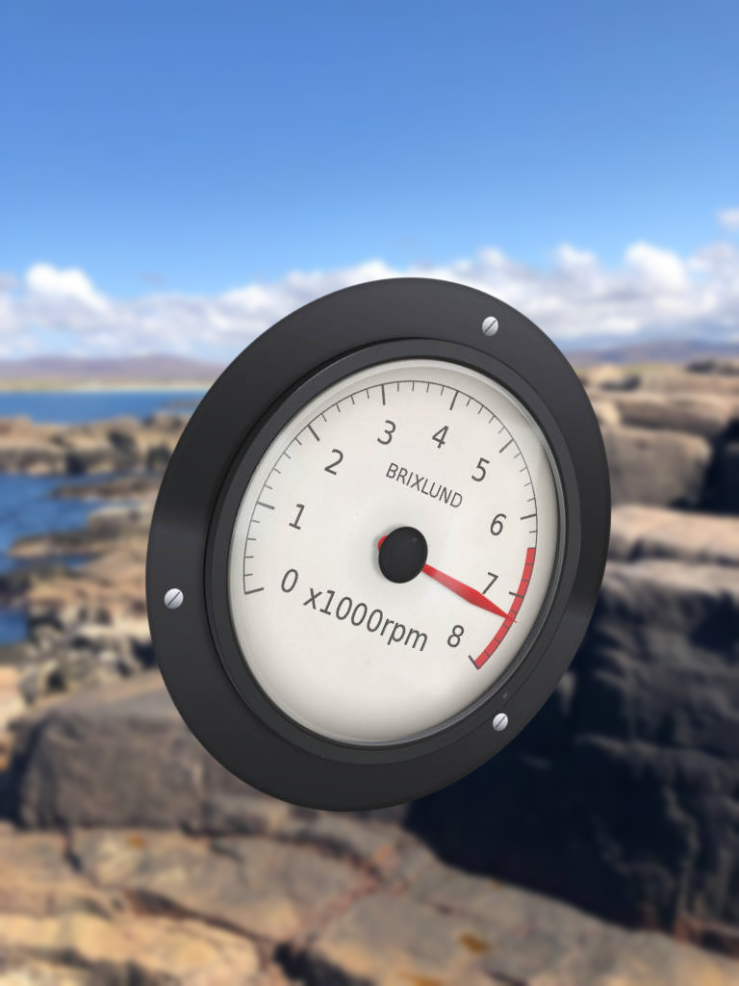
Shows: 7300 rpm
